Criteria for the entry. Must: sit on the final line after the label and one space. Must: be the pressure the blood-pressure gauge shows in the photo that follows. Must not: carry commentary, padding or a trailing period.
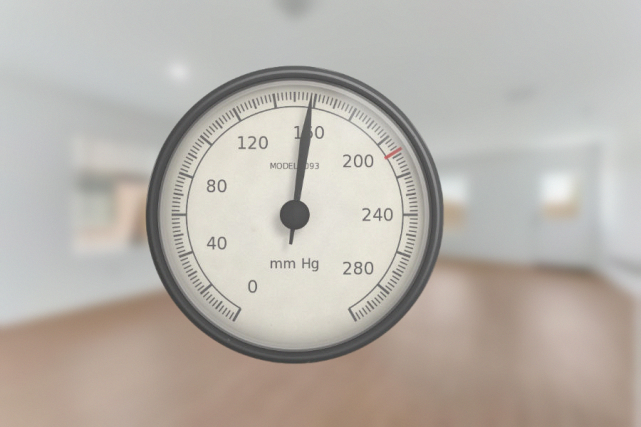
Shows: 158 mmHg
